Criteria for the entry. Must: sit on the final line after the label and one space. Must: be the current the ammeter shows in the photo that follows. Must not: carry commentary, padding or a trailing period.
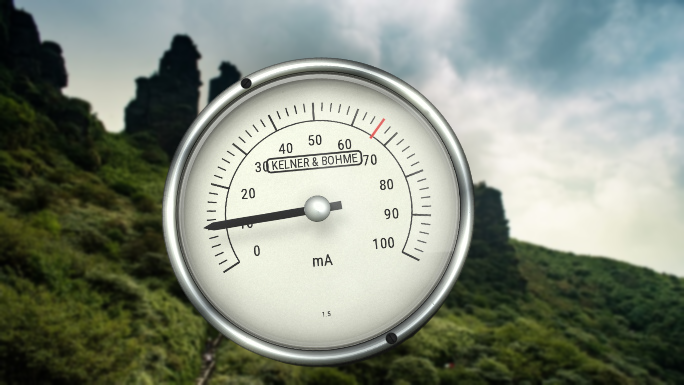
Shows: 10 mA
